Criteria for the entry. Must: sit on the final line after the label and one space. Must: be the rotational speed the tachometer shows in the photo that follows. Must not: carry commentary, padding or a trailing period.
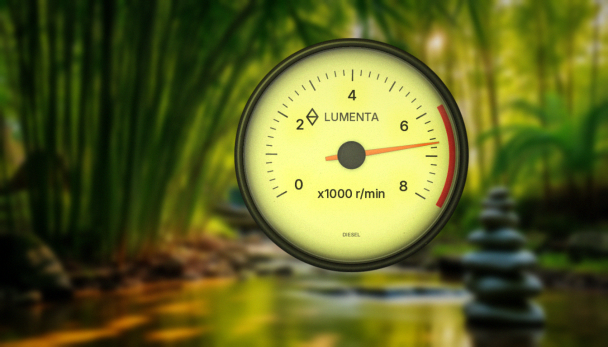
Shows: 6700 rpm
